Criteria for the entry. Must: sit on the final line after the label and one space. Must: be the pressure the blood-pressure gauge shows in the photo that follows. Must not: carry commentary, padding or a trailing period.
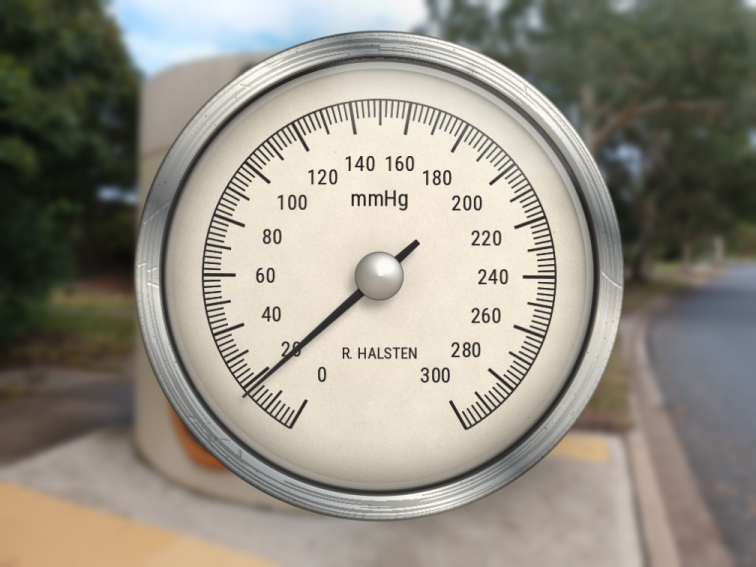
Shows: 18 mmHg
